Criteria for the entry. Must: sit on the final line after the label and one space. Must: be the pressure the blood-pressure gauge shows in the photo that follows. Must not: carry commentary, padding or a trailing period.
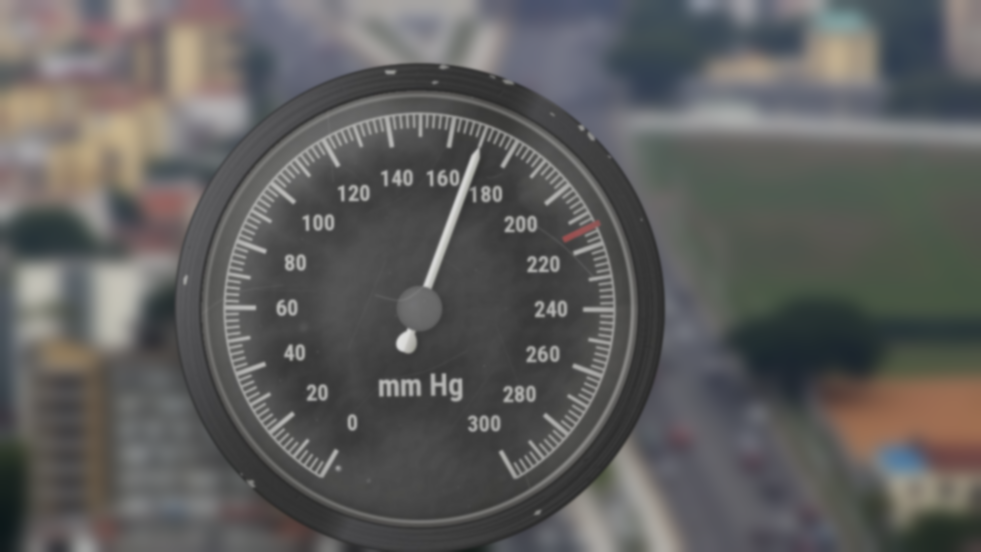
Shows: 170 mmHg
